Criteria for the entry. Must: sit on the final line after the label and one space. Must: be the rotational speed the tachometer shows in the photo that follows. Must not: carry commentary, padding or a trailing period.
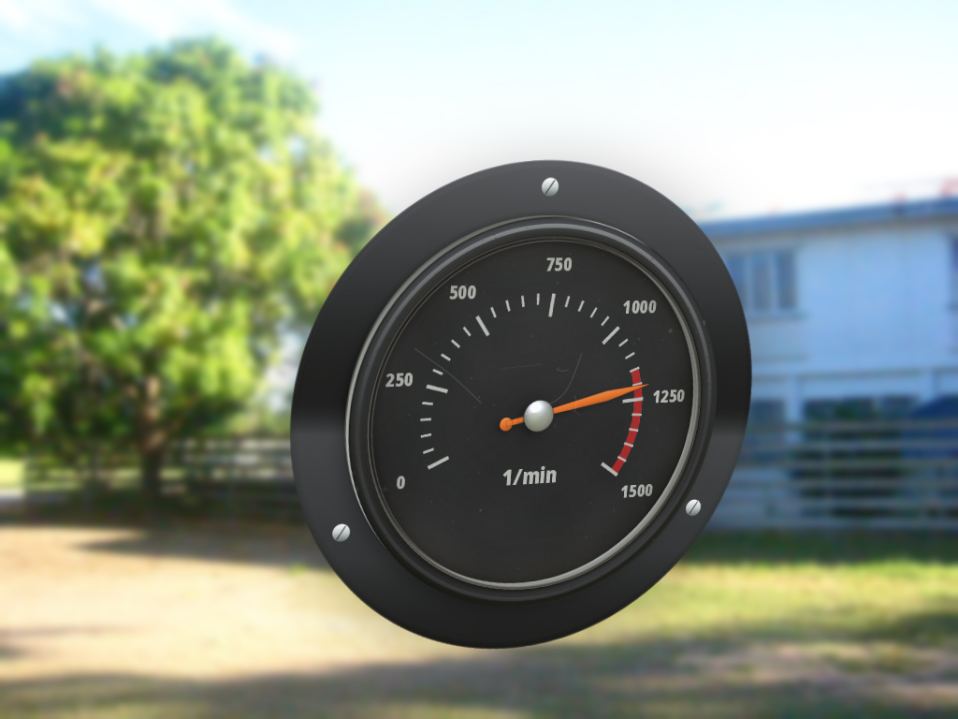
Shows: 1200 rpm
